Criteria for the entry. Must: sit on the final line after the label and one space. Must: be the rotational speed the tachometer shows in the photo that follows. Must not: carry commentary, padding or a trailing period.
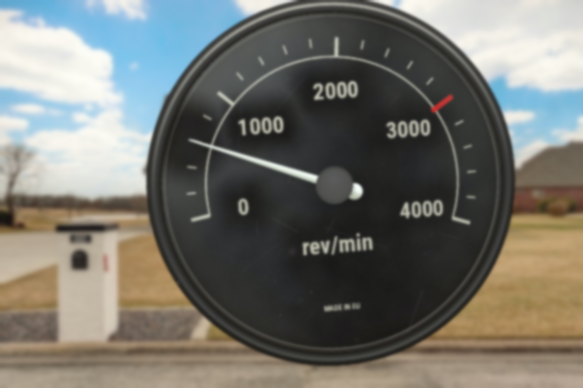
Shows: 600 rpm
